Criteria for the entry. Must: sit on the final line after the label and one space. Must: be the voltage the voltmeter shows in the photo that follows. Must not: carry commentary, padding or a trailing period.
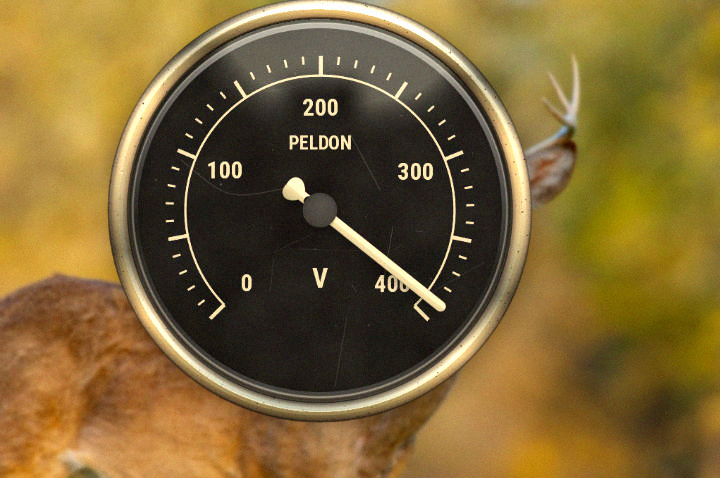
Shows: 390 V
